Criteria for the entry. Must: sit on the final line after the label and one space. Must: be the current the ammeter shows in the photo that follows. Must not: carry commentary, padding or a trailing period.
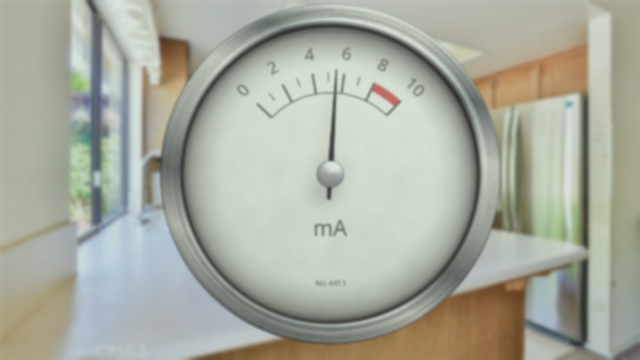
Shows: 5.5 mA
